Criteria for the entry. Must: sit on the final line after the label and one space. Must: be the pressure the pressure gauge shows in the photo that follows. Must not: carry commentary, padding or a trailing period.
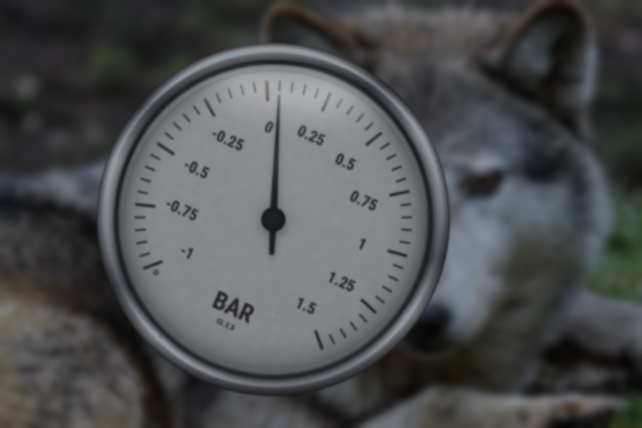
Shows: 0.05 bar
